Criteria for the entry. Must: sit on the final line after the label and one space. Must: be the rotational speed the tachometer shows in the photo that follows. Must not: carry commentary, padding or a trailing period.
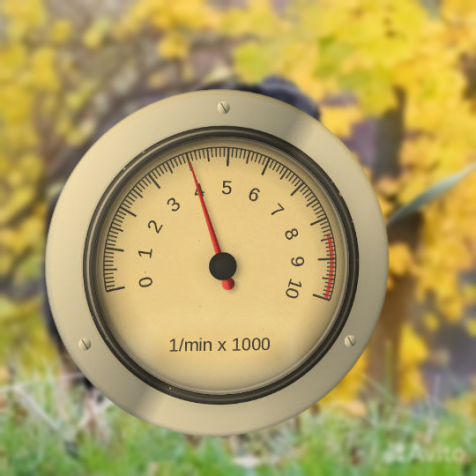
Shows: 4000 rpm
